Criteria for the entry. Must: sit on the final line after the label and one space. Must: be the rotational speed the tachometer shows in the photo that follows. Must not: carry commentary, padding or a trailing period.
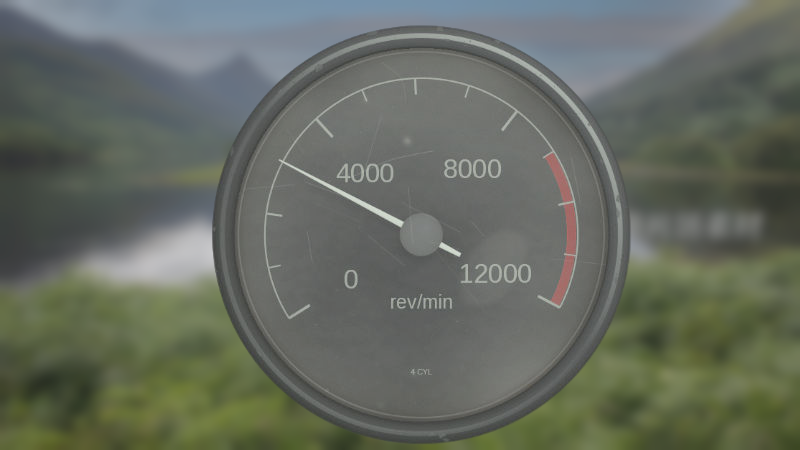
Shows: 3000 rpm
